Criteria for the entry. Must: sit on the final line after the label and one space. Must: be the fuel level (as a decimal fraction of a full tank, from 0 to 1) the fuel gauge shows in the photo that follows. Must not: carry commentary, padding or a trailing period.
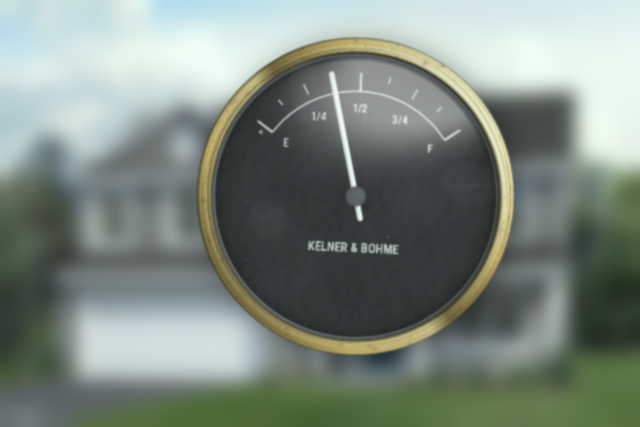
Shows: 0.375
